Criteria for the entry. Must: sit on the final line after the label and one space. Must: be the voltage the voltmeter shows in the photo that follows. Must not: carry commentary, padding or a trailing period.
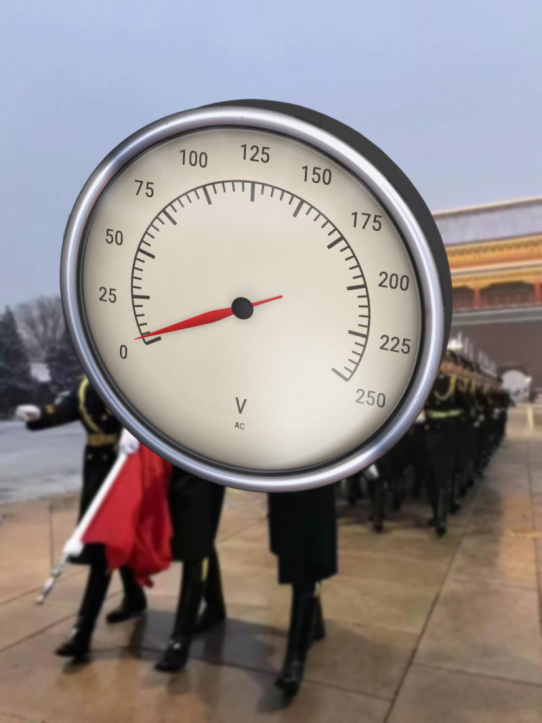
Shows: 5 V
